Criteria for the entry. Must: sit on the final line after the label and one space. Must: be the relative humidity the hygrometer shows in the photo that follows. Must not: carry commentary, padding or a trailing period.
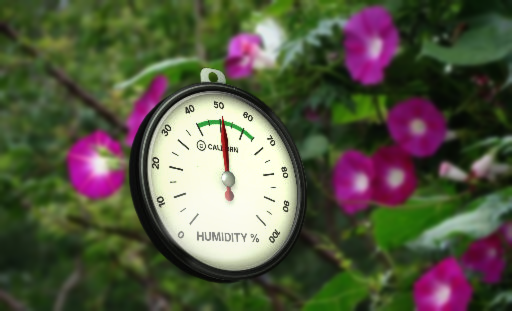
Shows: 50 %
